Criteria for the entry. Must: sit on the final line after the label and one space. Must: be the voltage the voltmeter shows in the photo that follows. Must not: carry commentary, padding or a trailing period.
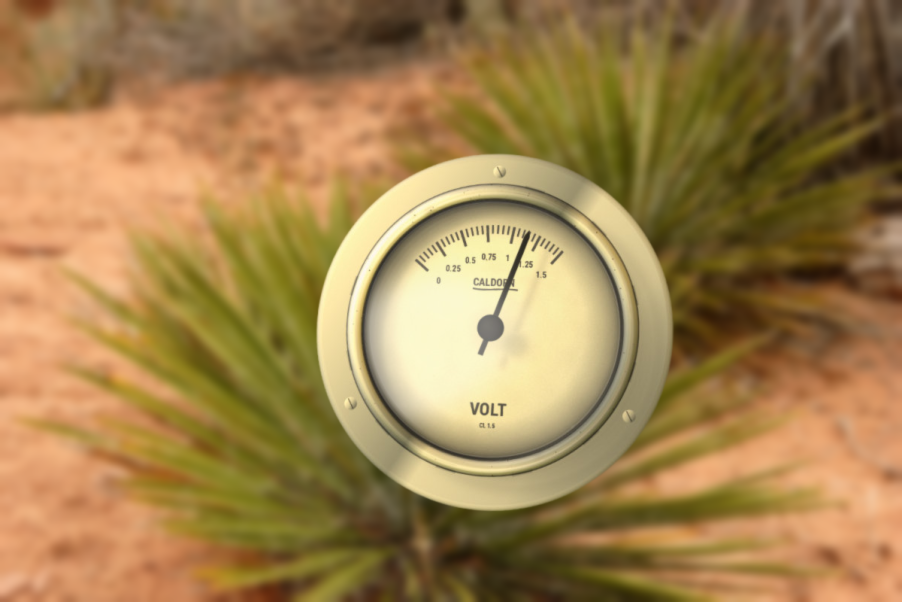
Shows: 1.15 V
